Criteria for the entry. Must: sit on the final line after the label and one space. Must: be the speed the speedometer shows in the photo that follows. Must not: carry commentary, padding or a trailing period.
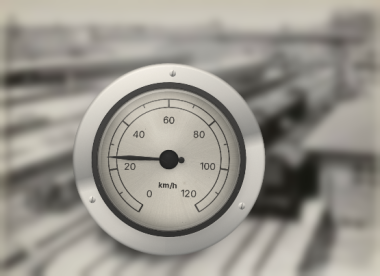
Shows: 25 km/h
